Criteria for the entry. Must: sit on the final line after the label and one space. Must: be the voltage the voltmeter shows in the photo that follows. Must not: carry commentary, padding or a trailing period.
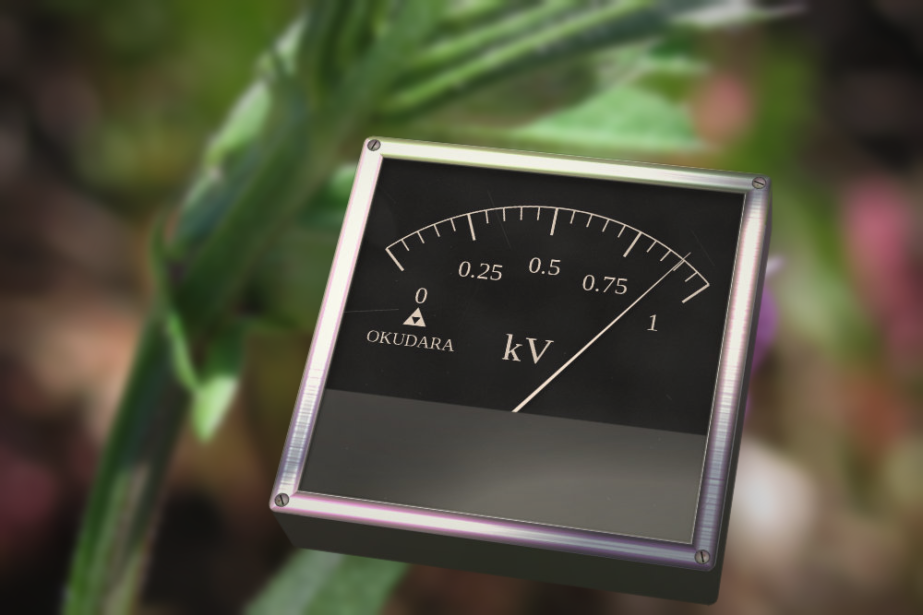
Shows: 0.9 kV
